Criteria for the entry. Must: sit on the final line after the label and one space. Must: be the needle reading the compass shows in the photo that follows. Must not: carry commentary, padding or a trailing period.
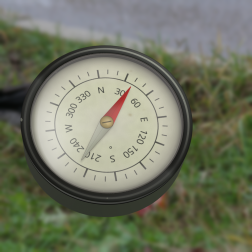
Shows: 40 °
